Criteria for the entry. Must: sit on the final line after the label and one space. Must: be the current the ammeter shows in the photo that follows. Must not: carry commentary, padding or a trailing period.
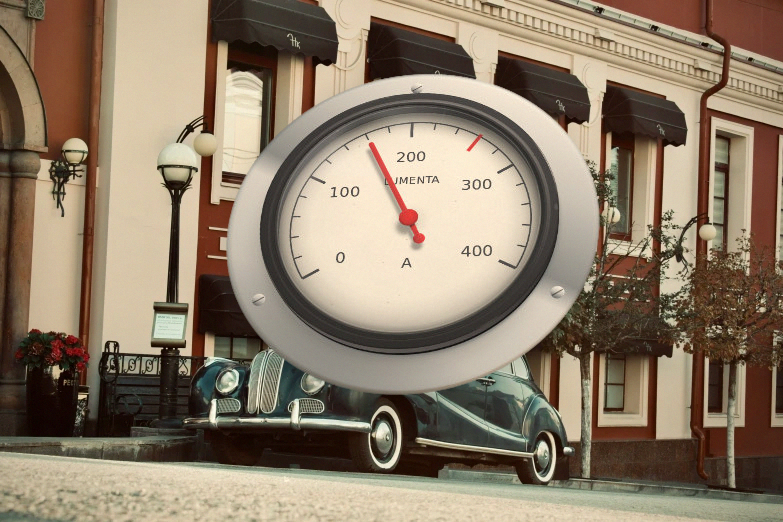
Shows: 160 A
